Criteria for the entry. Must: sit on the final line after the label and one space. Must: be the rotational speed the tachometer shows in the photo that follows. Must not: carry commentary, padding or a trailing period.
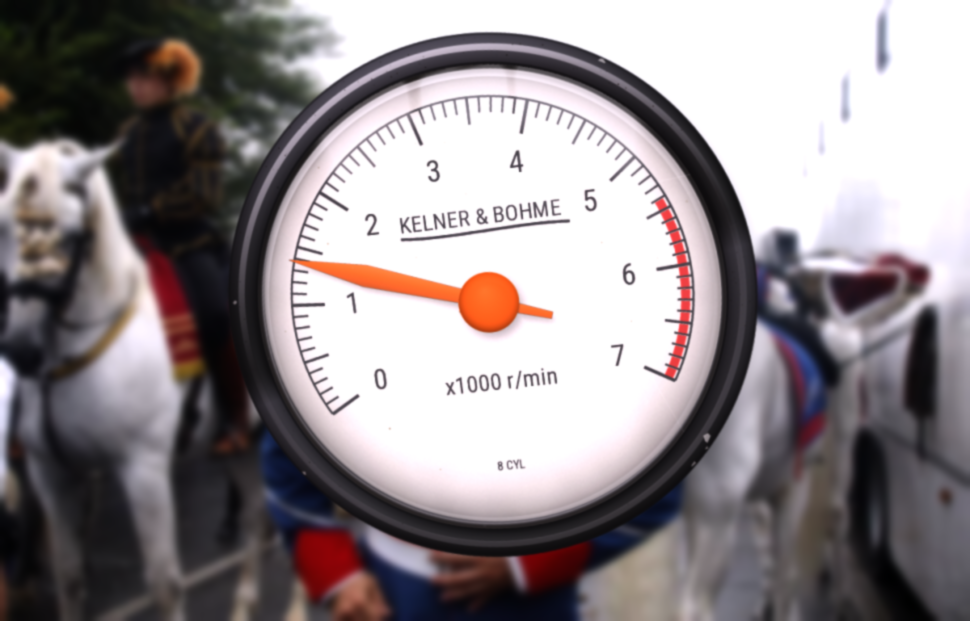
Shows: 1400 rpm
